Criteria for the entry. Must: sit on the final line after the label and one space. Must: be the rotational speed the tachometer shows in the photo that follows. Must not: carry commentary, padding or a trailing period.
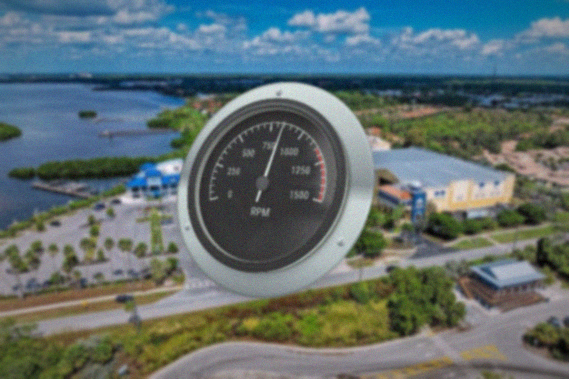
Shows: 850 rpm
